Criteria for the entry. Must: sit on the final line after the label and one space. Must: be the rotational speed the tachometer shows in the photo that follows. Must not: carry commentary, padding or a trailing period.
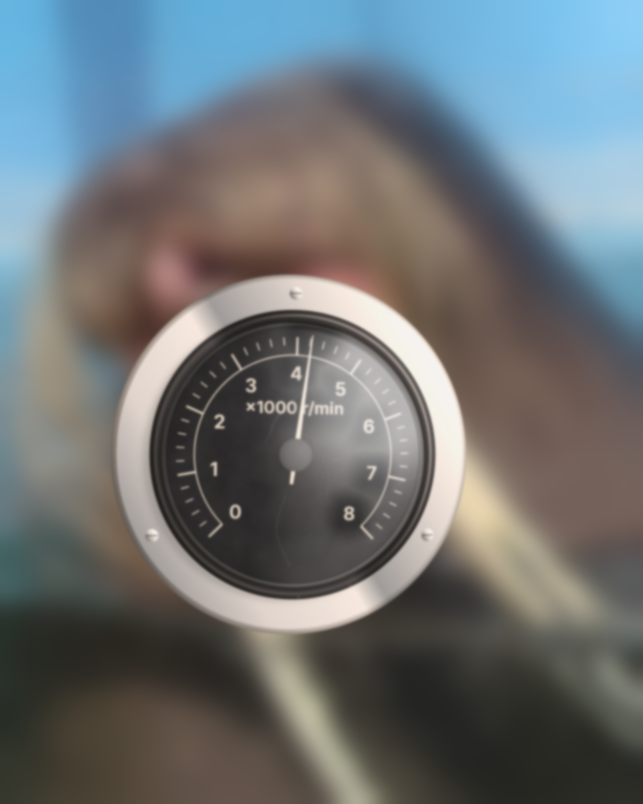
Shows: 4200 rpm
